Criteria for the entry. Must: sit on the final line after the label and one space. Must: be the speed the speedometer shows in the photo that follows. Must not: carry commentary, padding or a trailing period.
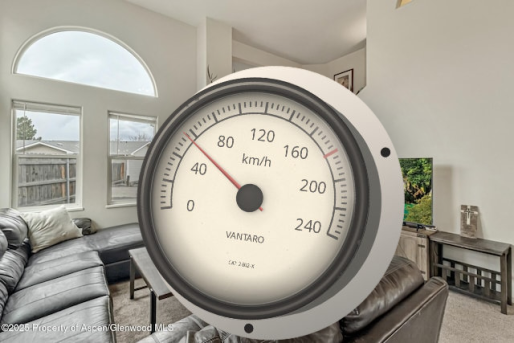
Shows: 56 km/h
